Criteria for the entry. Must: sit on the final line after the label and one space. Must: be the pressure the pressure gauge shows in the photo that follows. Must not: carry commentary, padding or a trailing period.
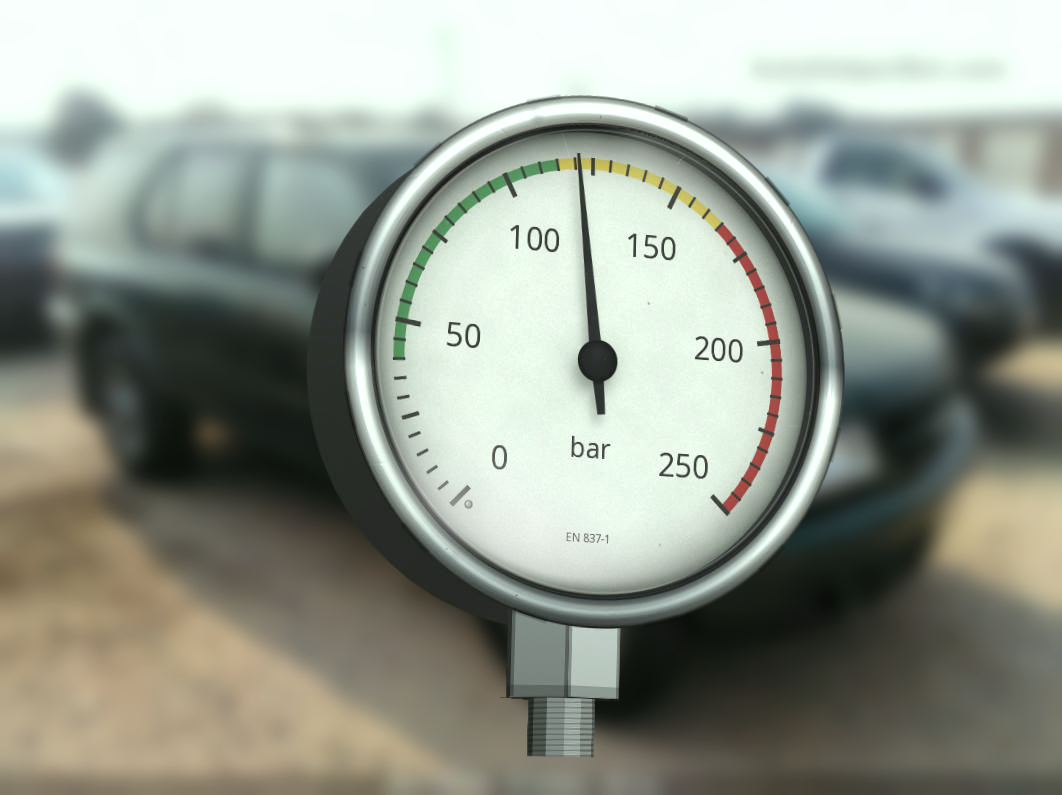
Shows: 120 bar
